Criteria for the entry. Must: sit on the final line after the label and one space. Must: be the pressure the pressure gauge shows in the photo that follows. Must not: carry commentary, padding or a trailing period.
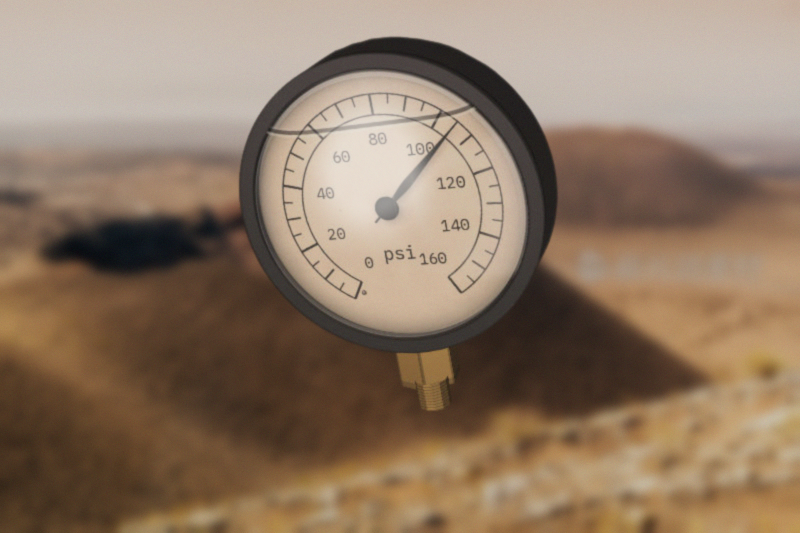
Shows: 105 psi
